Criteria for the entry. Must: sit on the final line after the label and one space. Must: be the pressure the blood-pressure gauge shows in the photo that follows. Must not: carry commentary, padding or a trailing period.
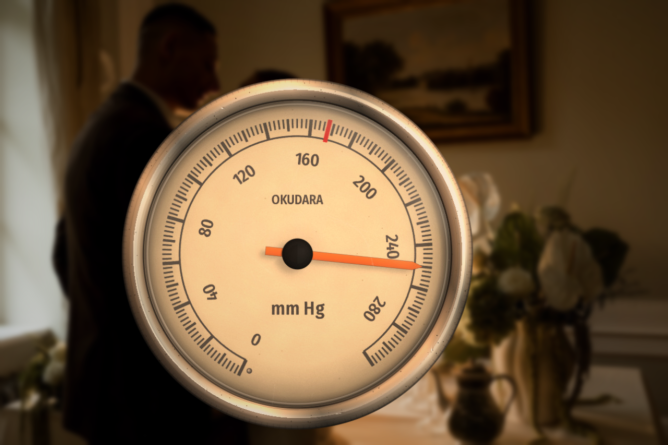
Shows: 250 mmHg
